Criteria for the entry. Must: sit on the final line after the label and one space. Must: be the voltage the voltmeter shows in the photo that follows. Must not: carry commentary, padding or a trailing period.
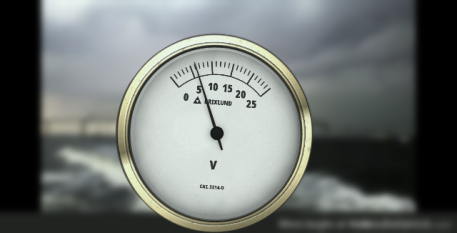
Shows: 6 V
